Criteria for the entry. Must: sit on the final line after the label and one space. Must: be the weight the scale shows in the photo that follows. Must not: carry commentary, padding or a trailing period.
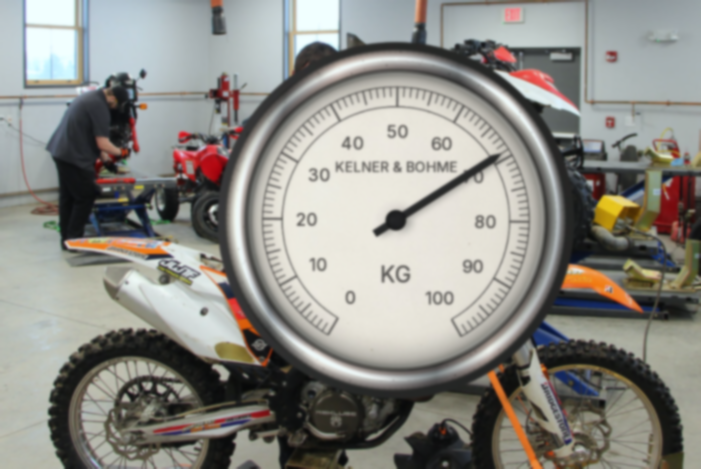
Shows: 69 kg
